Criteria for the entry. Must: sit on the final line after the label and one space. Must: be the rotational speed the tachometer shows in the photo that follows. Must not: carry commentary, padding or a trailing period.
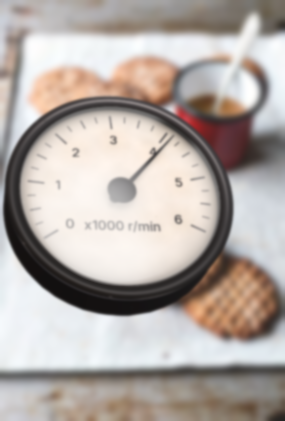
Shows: 4125 rpm
